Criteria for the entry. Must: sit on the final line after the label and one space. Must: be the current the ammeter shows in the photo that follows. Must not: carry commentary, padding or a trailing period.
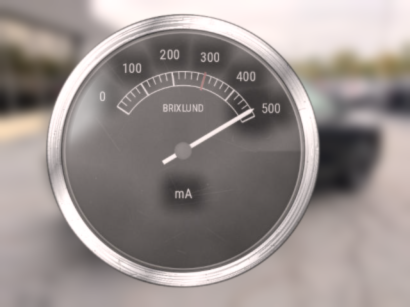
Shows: 480 mA
